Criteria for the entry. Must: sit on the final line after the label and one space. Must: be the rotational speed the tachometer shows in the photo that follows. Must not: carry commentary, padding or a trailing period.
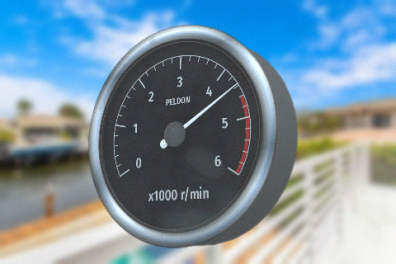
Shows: 4400 rpm
